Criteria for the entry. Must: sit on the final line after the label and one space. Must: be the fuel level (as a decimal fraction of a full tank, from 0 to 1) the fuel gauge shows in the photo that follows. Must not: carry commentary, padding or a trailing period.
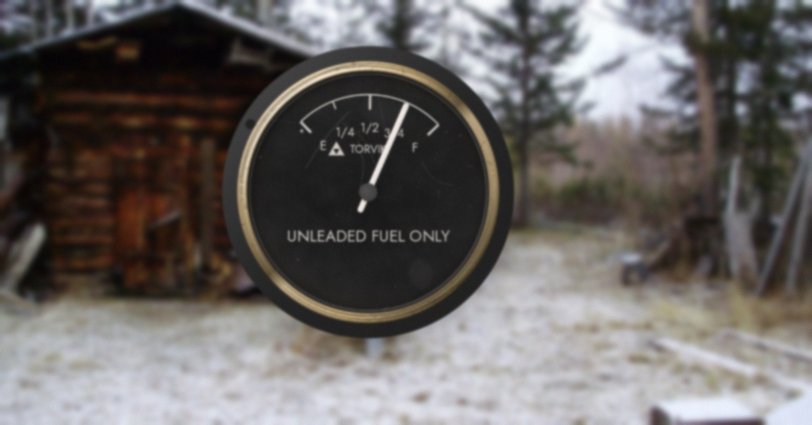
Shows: 0.75
